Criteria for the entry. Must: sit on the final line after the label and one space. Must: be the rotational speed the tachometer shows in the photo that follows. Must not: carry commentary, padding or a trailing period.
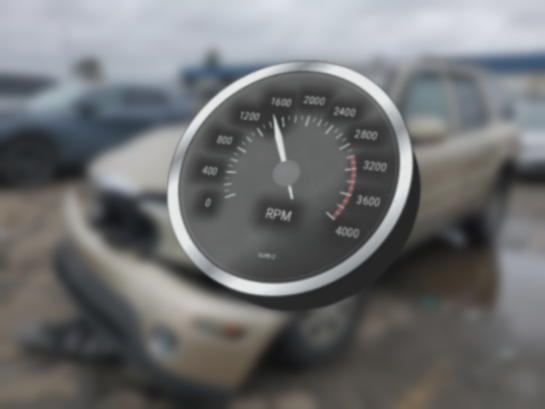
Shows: 1500 rpm
